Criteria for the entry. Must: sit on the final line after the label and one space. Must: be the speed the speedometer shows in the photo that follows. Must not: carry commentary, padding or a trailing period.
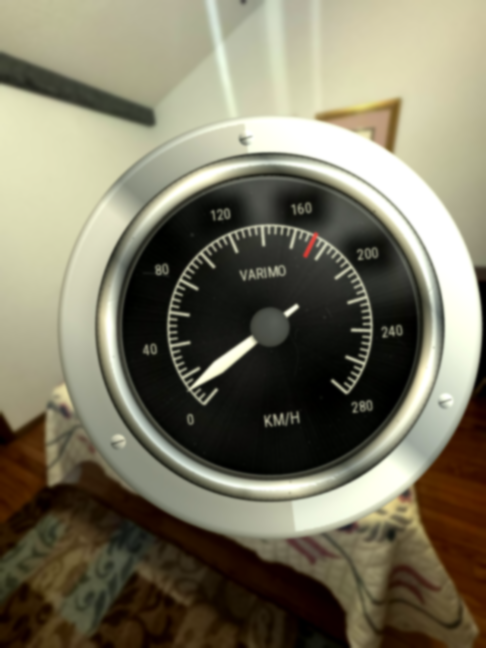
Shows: 12 km/h
